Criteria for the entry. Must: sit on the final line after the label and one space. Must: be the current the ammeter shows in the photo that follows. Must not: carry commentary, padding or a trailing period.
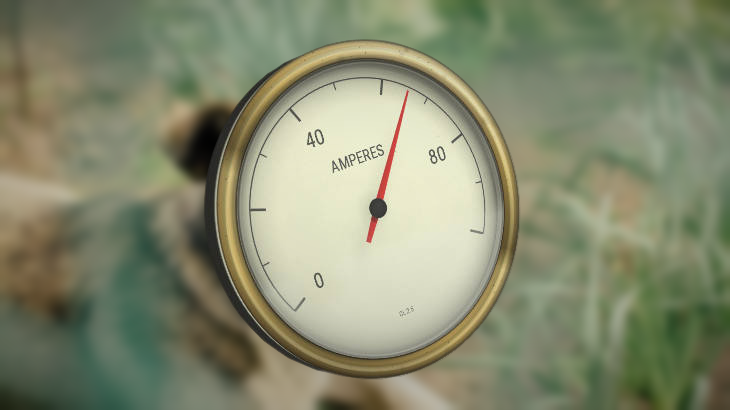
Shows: 65 A
